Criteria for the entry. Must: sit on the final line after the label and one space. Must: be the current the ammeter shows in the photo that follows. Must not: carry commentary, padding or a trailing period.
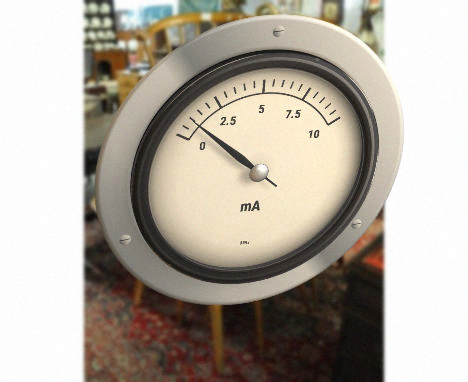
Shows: 1 mA
